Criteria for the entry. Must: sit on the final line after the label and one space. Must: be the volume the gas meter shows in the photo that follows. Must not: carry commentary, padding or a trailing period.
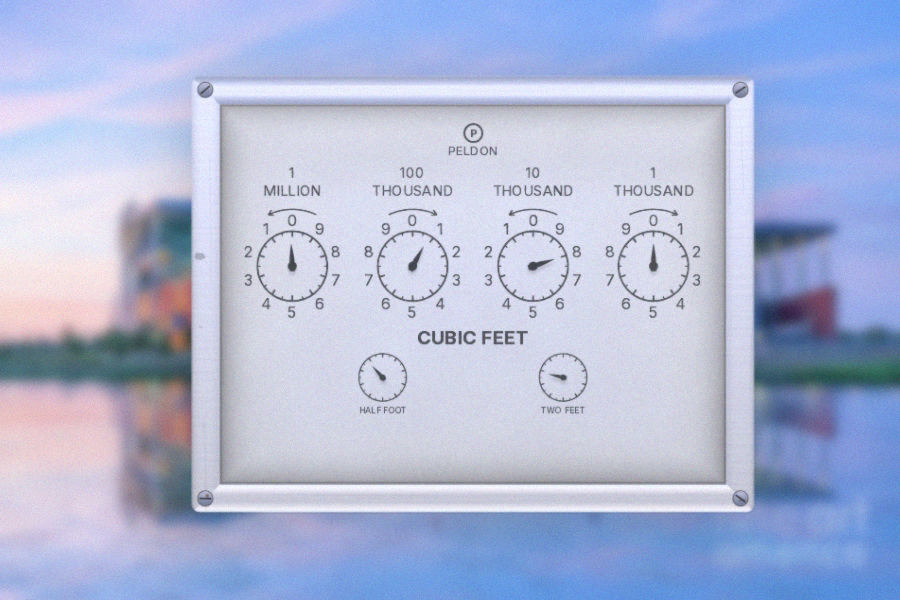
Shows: 8000 ft³
